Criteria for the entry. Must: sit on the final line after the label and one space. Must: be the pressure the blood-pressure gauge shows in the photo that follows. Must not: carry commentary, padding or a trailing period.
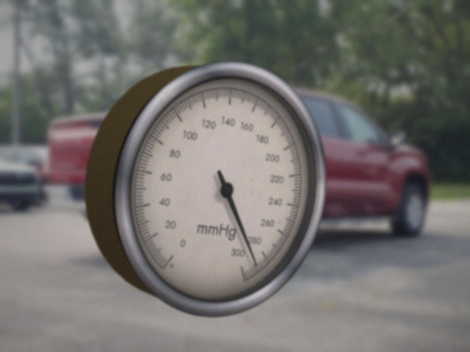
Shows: 290 mmHg
